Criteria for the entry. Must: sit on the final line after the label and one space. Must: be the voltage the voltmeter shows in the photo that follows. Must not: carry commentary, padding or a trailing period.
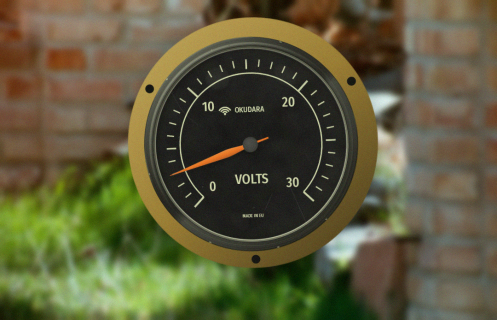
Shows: 3 V
